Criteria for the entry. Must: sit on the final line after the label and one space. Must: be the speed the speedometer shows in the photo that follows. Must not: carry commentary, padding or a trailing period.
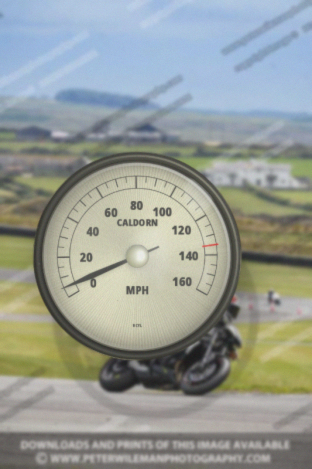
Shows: 5 mph
